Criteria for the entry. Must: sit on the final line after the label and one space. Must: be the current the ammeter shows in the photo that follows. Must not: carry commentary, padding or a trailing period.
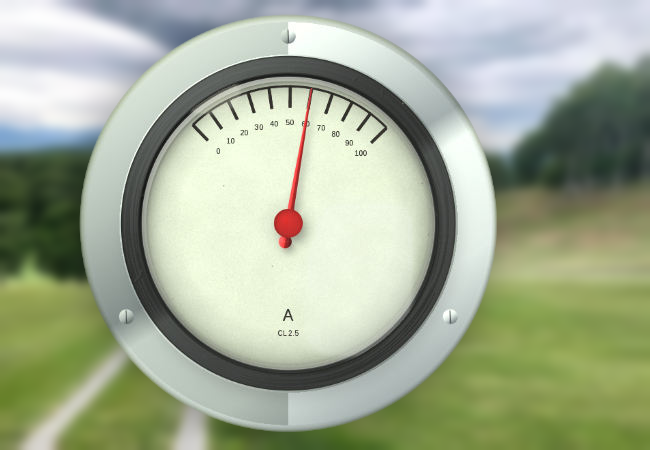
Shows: 60 A
